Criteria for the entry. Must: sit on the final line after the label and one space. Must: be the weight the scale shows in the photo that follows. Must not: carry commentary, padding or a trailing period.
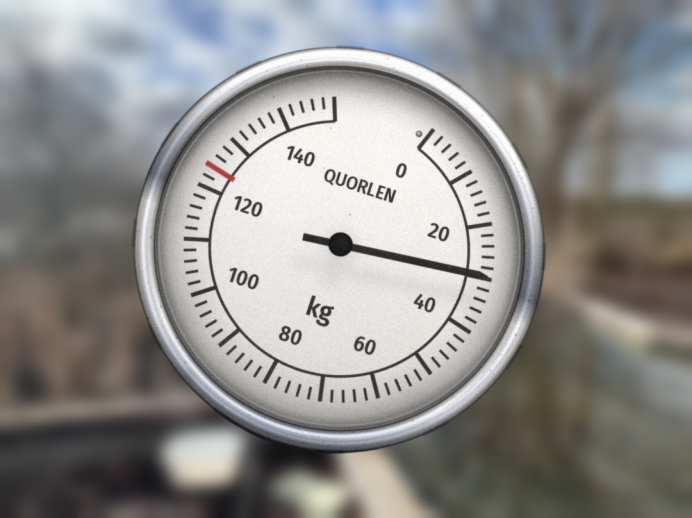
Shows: 30 kg
